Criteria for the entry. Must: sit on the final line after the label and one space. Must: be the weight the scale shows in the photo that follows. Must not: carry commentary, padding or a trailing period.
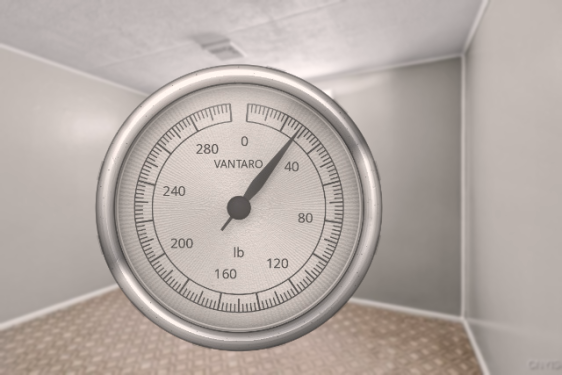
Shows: 28 lb
